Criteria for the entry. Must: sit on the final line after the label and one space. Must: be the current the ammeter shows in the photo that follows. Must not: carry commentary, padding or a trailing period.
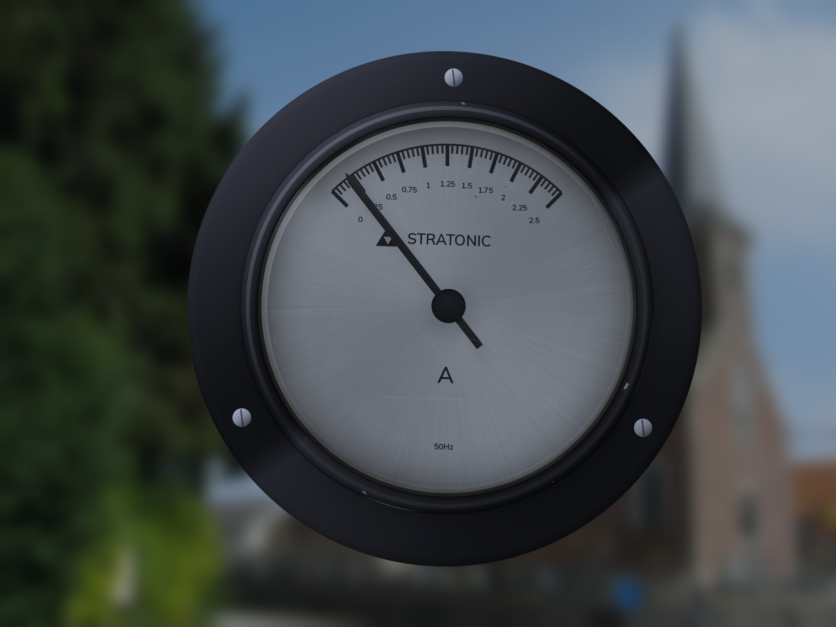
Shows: 0.2 A
